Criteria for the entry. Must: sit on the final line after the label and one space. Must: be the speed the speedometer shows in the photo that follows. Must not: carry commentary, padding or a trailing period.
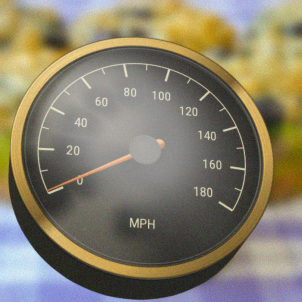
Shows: 0 mph
